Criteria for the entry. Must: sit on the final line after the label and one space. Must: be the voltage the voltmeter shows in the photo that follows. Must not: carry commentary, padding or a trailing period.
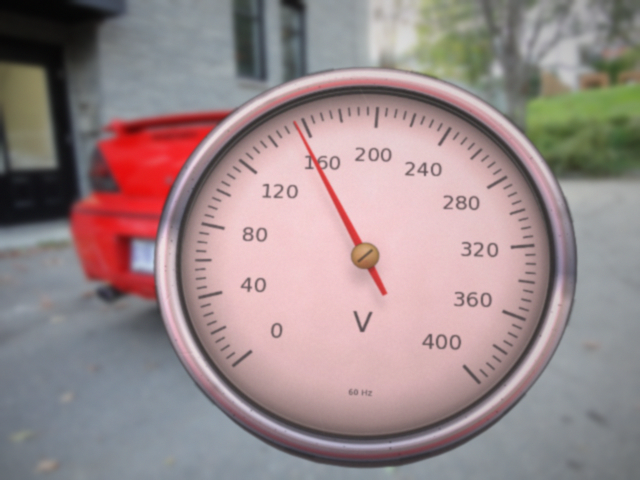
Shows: 155 V
